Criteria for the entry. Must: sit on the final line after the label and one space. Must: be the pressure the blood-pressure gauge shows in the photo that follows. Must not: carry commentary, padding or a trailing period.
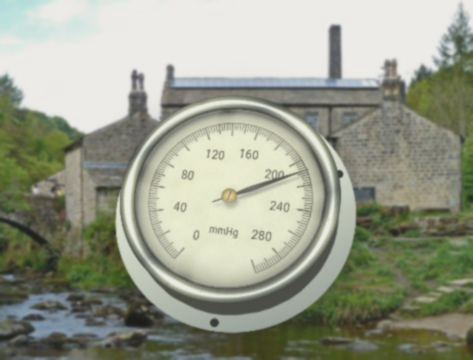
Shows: 210 mmHg
